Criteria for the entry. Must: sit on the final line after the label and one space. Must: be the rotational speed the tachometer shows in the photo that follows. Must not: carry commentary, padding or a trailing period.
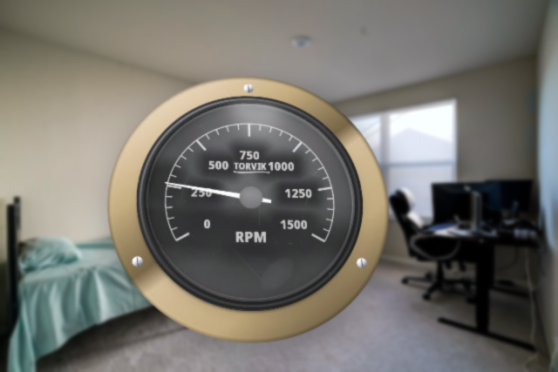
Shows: 250 rpm
